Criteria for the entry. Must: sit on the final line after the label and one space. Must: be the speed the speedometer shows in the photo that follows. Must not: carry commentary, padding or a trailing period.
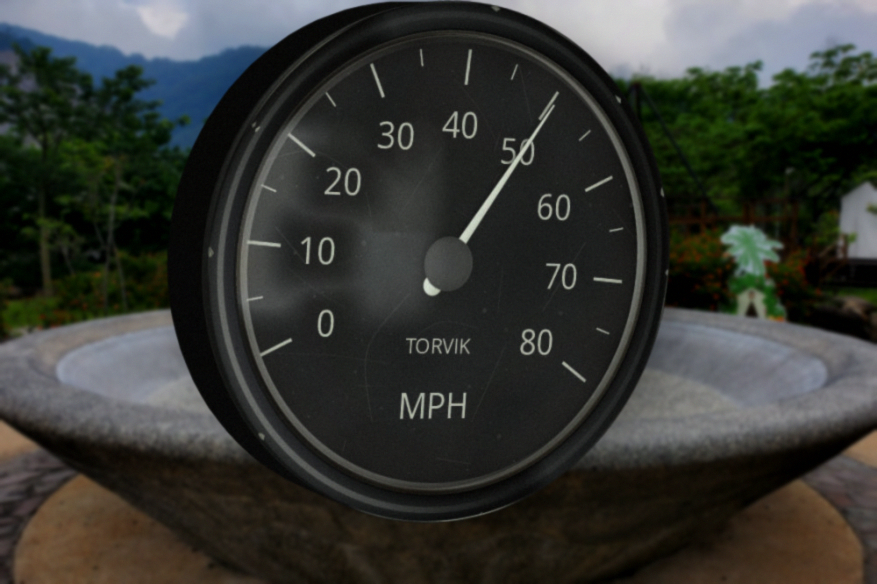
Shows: 50 mph
